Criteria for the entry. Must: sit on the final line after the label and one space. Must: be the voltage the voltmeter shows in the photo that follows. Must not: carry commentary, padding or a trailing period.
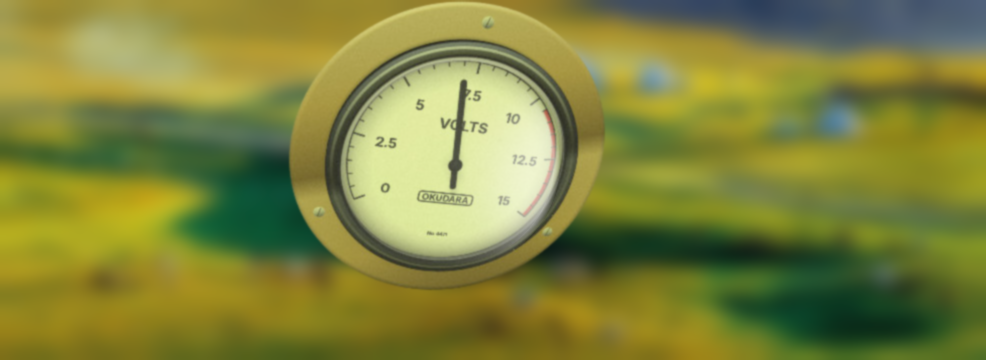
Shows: 7 V
